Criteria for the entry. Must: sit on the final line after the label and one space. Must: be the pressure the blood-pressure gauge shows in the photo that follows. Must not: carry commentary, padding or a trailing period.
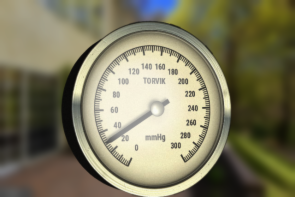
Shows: 30 mmHg
